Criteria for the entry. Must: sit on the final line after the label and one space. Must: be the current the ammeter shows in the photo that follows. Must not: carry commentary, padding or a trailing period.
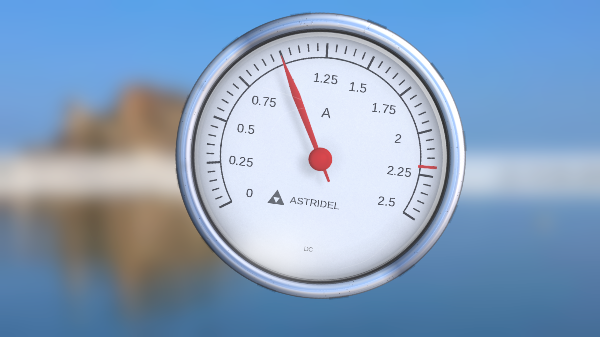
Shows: 1 A
